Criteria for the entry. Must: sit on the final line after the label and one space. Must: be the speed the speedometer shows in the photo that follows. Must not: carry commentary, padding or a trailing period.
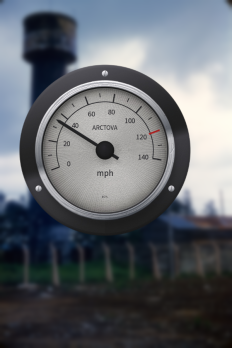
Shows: 35 mph
